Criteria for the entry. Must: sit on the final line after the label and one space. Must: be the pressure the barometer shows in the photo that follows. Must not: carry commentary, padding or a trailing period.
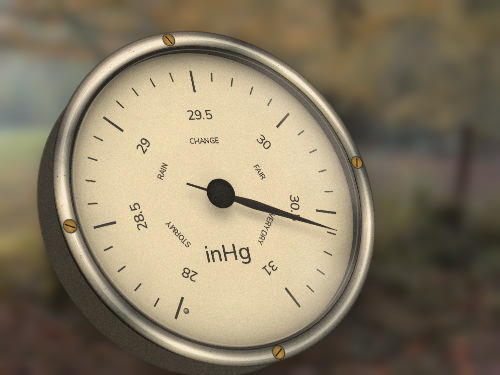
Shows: 30.6 inHg
